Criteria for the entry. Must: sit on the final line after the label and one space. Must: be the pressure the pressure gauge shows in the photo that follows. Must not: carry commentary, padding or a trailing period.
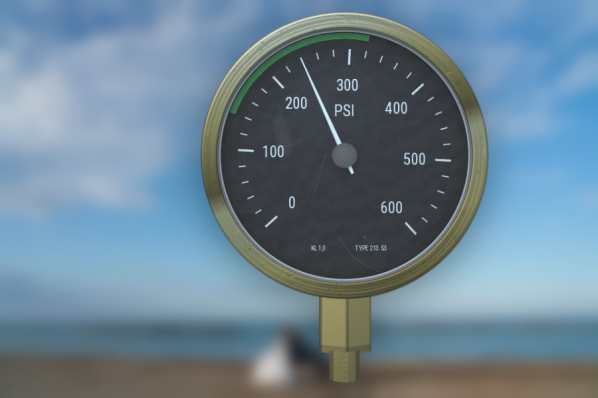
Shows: 240 psi
